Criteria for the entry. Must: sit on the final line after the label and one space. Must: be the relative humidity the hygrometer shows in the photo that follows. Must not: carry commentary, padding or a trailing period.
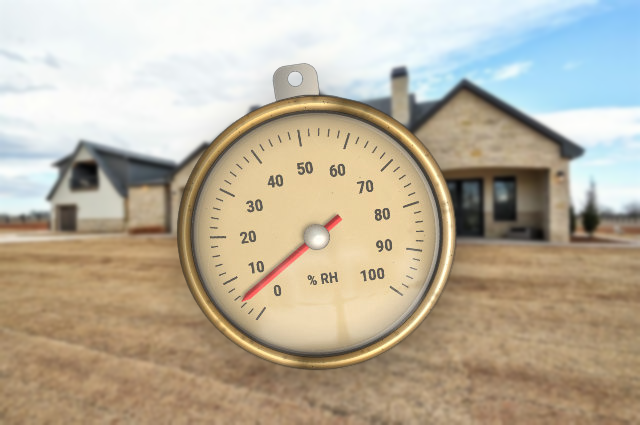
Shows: 5 %
